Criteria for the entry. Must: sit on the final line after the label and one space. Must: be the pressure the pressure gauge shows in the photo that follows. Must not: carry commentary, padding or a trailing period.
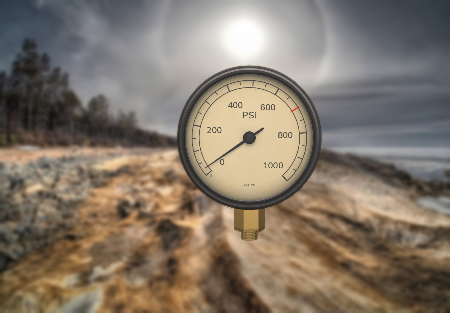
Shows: 25 psi
